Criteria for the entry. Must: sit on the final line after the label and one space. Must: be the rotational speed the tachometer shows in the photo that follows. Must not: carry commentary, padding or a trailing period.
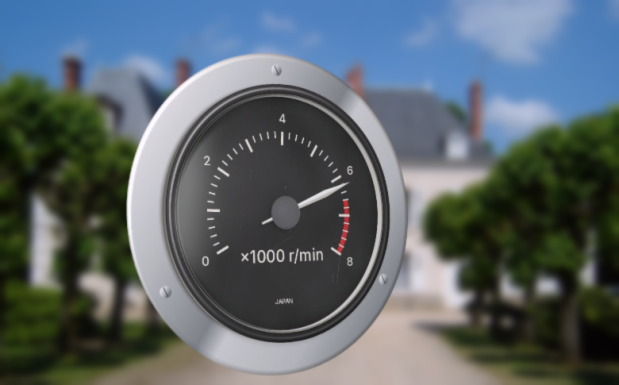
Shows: 6200 rpm
